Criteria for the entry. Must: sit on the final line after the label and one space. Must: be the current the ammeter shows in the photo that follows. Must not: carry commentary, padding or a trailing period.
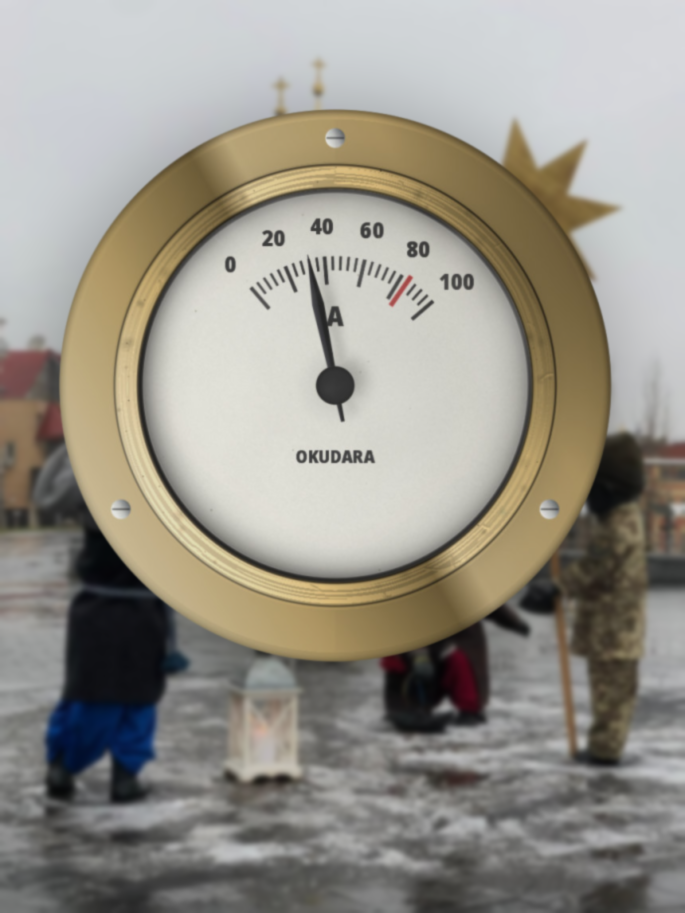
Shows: 32 A
